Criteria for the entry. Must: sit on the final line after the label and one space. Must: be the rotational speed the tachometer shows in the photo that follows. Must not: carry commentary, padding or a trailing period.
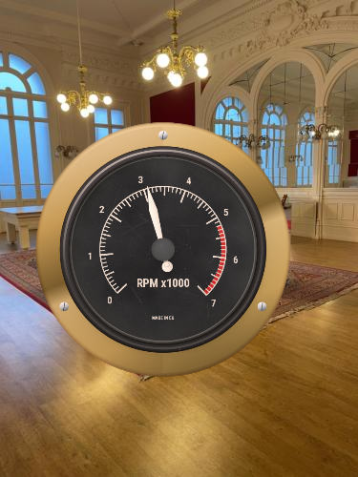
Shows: 3100 rpm
